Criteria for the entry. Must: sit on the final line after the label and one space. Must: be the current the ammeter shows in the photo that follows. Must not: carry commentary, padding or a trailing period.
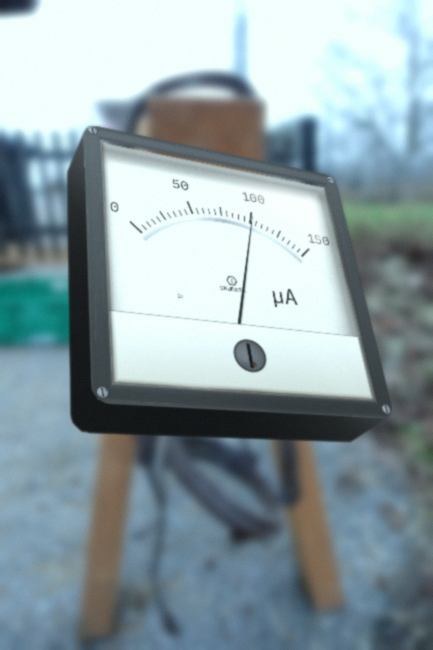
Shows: 100 µA
